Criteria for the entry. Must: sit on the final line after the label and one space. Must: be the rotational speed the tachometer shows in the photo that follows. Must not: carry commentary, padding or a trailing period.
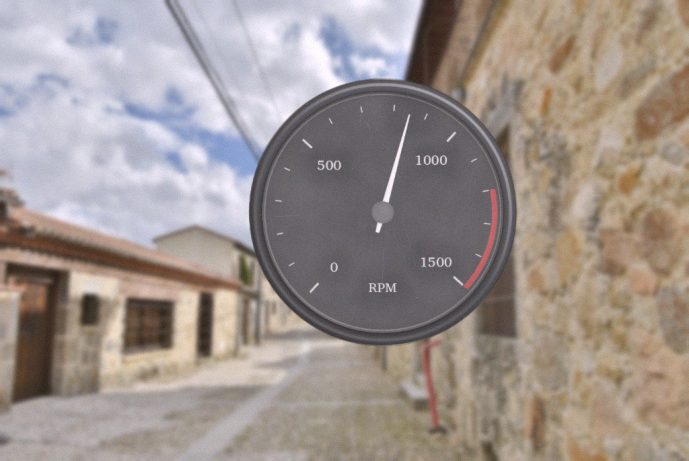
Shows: 850 rpm
